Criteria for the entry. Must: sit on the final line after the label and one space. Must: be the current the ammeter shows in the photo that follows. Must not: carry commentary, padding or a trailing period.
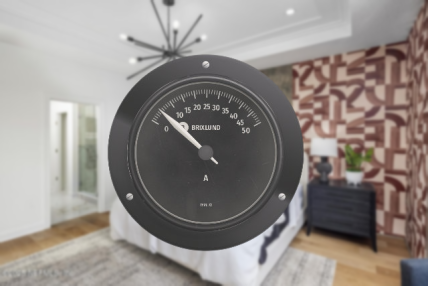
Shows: 5 A
